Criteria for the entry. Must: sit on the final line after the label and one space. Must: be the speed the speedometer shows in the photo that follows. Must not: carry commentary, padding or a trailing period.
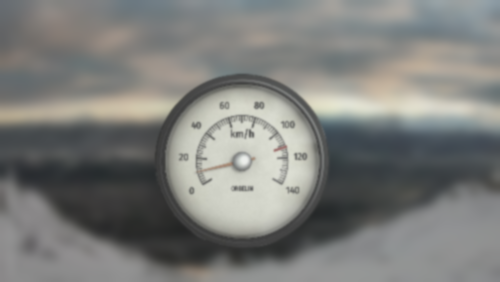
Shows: 10 km/h
